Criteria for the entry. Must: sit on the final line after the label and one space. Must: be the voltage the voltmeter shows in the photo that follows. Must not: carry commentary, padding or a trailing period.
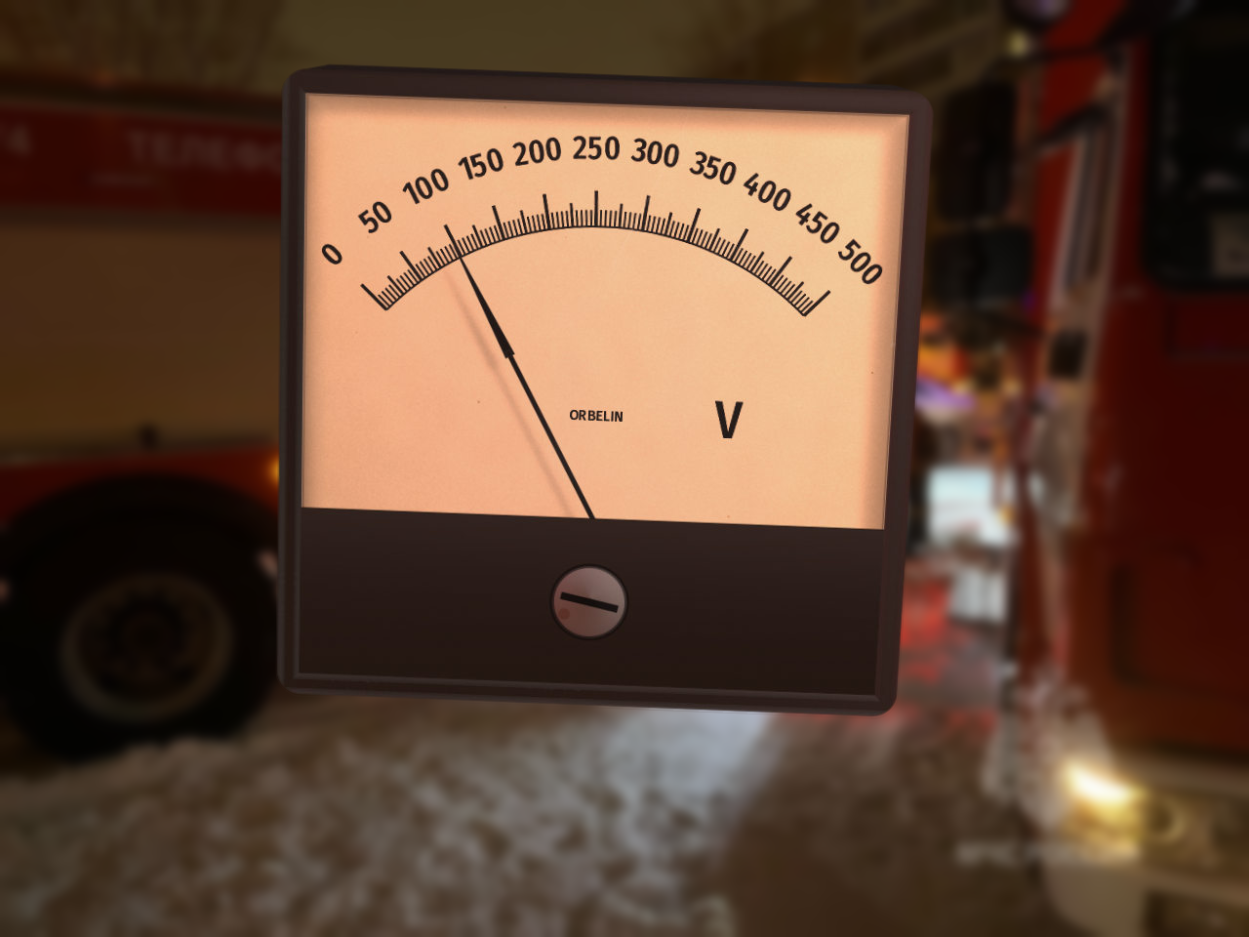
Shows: 100 V
